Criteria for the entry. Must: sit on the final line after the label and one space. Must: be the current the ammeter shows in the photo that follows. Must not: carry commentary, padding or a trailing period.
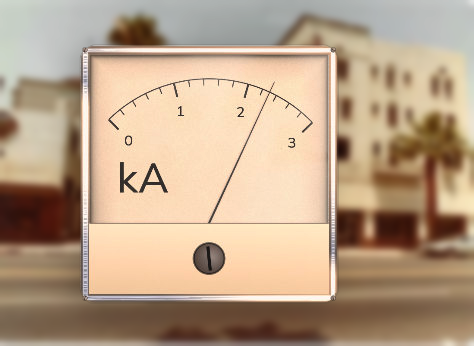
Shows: 2.3 kA
